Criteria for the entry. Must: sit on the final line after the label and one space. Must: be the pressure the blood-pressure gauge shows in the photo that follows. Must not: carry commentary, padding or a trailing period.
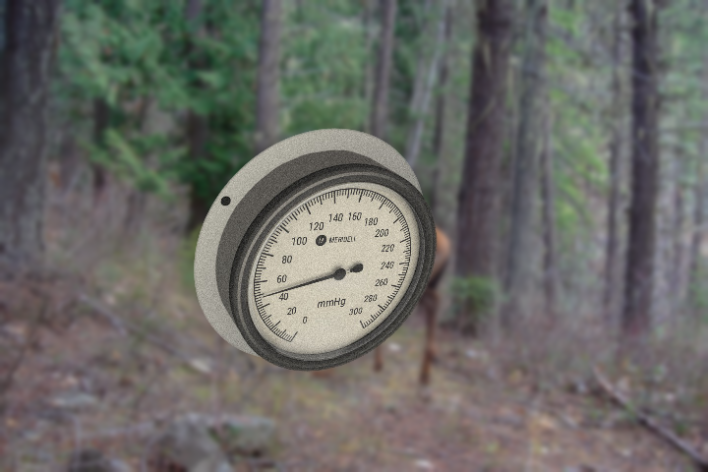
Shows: 50 mmHg
